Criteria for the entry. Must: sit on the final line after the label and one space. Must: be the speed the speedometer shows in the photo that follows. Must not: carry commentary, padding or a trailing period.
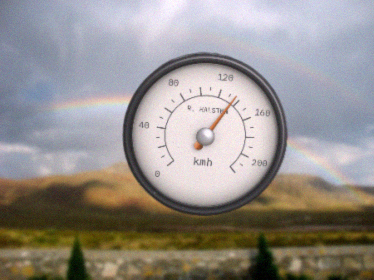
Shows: 135 km/h
